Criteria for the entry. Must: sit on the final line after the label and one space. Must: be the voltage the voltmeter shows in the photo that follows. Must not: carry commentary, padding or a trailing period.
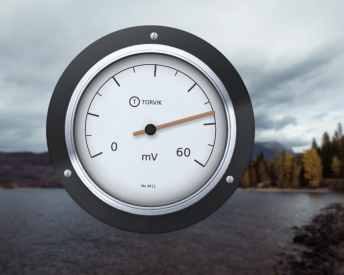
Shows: 47.5 mV
